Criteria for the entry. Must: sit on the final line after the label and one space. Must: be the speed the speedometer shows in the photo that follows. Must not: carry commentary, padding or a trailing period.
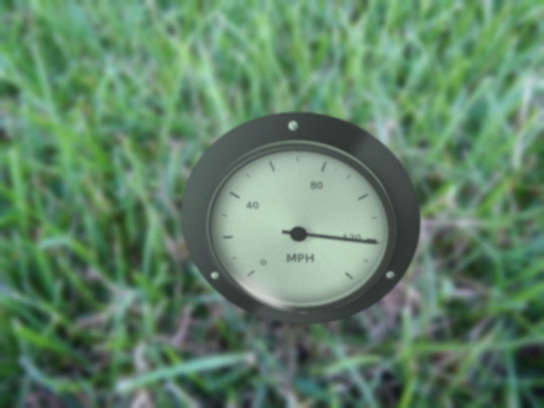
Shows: 120 mph
